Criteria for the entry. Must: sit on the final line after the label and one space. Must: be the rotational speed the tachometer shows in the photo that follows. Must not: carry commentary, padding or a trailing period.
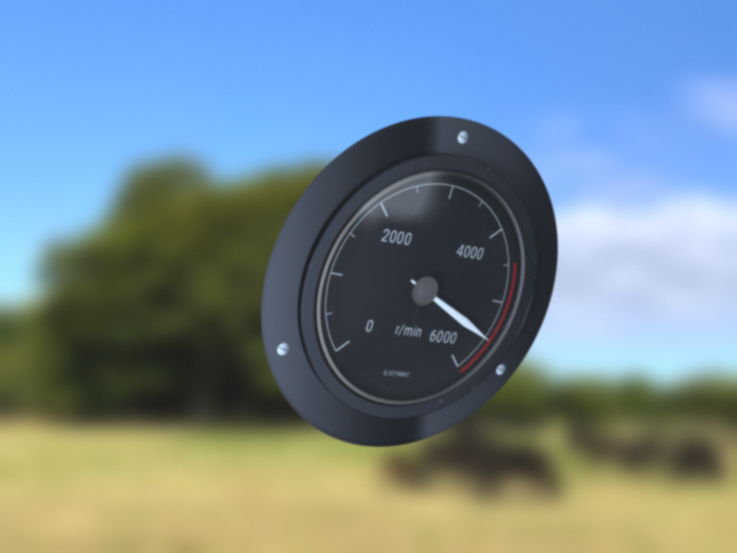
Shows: 5500 rpm
